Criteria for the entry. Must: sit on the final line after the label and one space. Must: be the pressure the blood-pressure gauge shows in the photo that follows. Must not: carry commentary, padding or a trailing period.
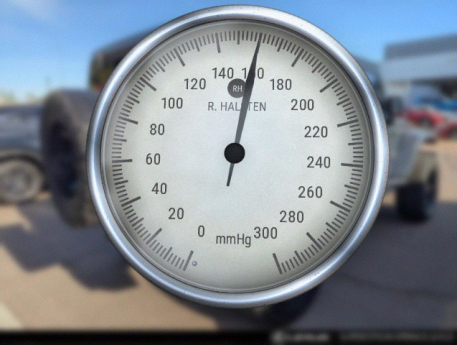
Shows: 160 mmHg
